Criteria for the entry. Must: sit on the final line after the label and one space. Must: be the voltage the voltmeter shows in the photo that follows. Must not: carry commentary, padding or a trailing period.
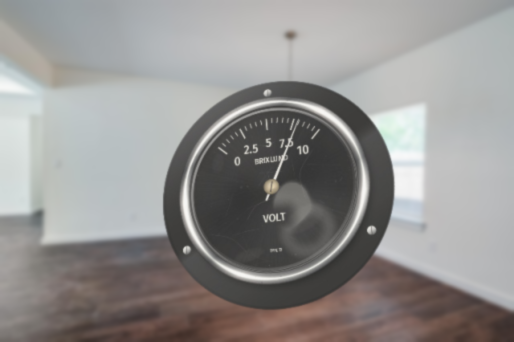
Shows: 8 V
